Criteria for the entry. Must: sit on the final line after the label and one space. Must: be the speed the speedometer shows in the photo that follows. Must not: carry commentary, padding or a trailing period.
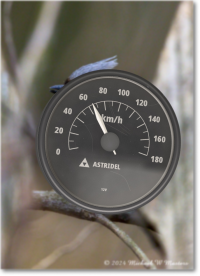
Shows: 65 km/h
